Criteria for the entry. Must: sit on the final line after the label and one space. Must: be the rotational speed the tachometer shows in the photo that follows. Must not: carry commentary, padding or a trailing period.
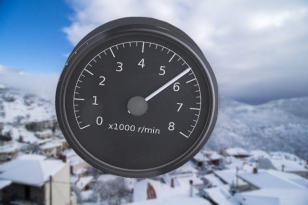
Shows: 5600 rpm
